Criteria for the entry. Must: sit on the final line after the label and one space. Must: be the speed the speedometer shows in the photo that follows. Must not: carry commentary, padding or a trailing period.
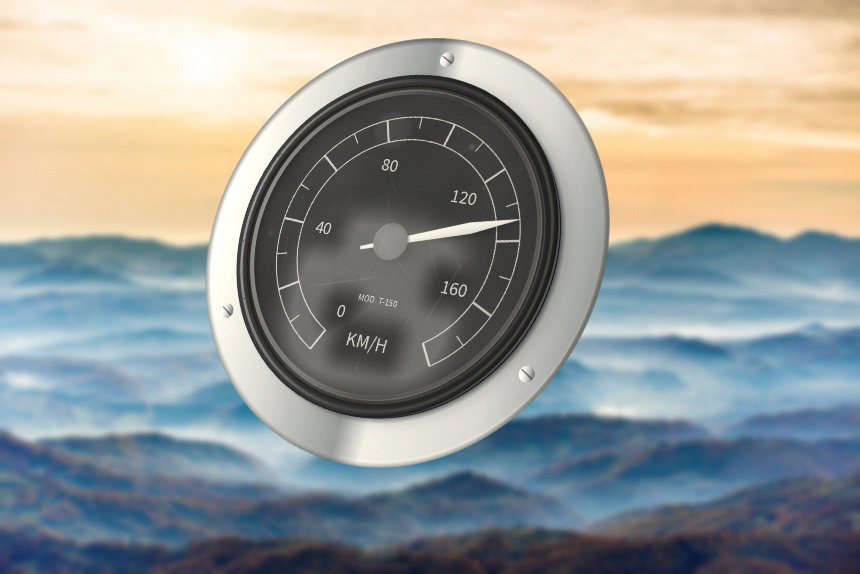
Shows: 135 km/h
